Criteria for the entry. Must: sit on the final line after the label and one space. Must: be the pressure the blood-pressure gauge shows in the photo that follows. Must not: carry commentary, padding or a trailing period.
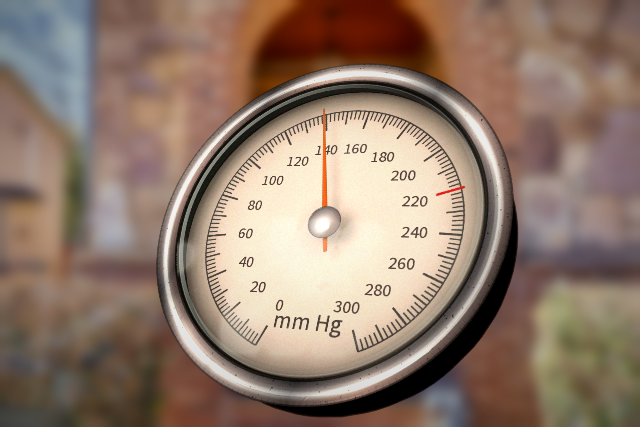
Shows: 140 mmHg
